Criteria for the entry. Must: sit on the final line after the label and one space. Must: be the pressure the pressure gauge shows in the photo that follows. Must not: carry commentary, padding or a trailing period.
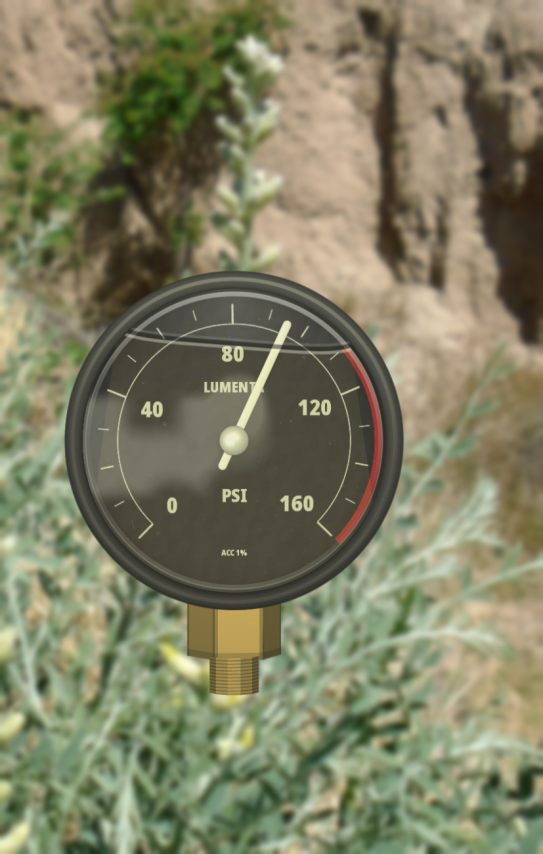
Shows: 95 psi
